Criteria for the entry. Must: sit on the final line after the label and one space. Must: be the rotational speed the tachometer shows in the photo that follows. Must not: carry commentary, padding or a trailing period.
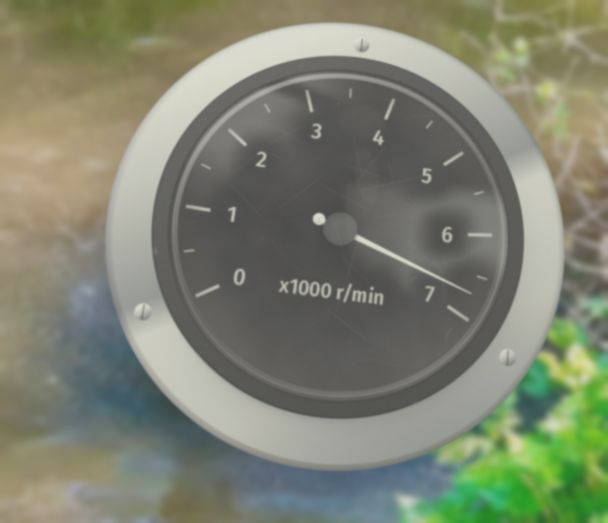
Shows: 6750 rpm
